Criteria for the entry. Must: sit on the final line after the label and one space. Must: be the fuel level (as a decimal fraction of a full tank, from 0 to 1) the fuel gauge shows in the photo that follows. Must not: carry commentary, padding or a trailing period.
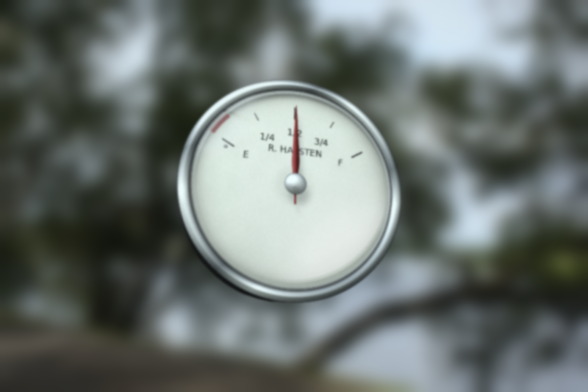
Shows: 0.5
